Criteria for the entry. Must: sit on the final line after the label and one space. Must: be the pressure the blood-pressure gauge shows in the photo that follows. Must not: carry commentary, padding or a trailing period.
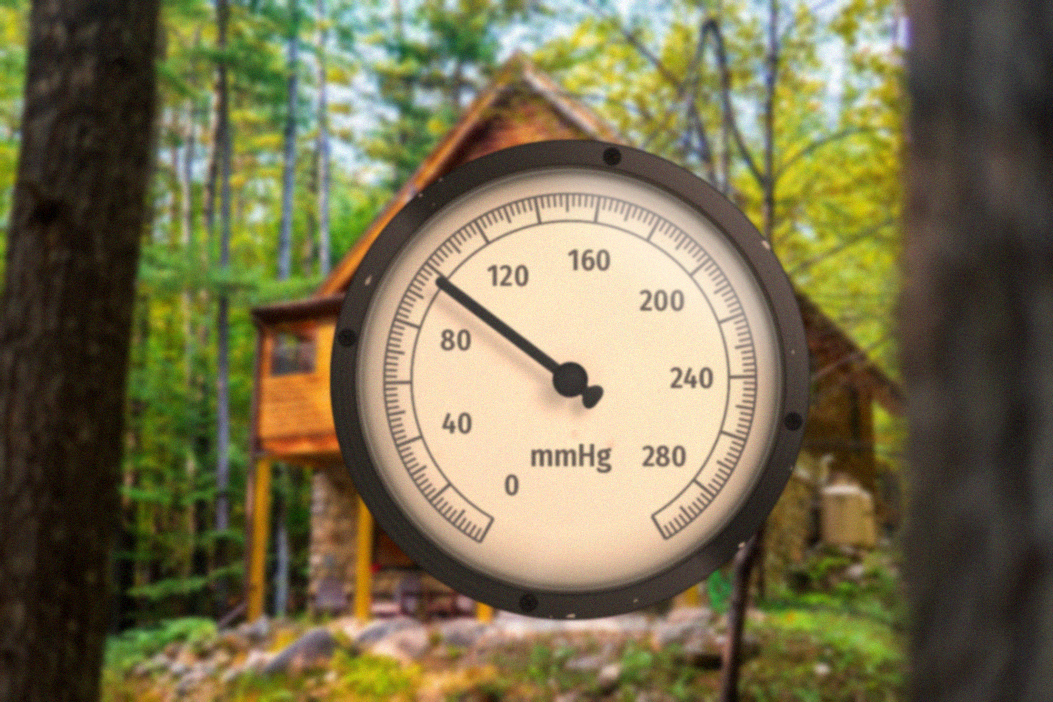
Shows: 98 mmHg
